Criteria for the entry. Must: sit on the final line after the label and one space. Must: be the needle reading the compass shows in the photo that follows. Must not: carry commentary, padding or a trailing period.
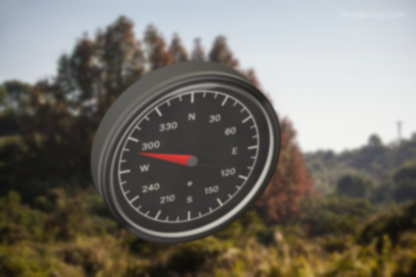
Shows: 290 °
